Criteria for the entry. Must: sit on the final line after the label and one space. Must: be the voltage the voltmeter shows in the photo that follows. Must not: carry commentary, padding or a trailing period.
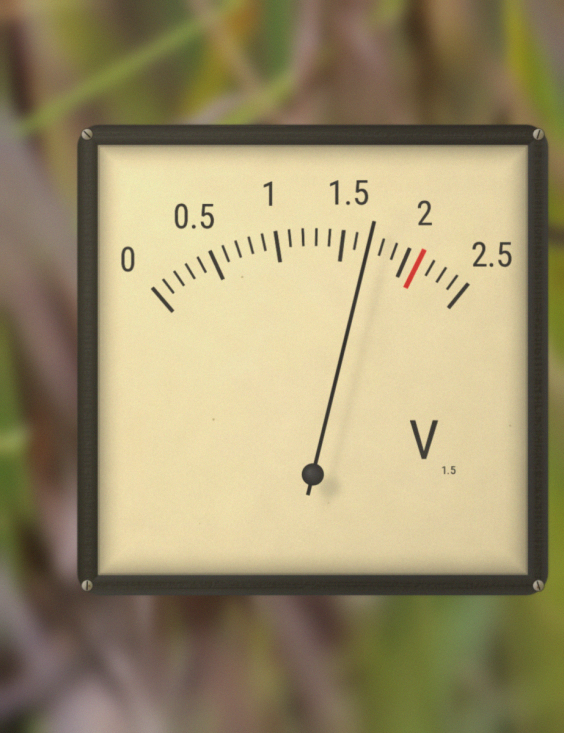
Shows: 1.7 V
